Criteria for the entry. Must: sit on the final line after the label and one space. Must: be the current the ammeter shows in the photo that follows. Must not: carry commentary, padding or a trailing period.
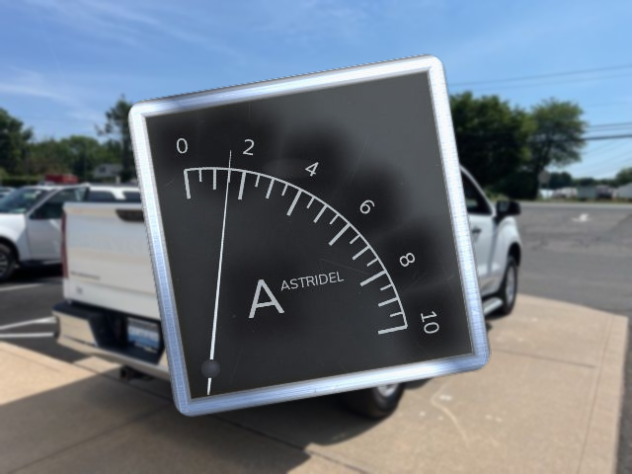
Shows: 1.5 A
